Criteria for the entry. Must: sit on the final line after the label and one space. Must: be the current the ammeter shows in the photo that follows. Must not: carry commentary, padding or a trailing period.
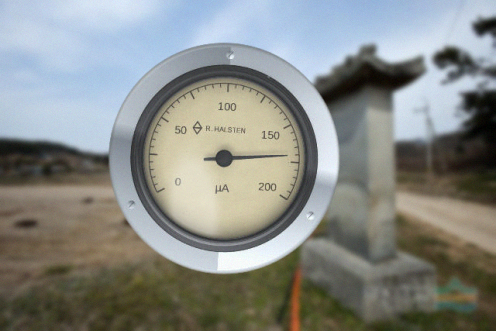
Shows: 170 µA
